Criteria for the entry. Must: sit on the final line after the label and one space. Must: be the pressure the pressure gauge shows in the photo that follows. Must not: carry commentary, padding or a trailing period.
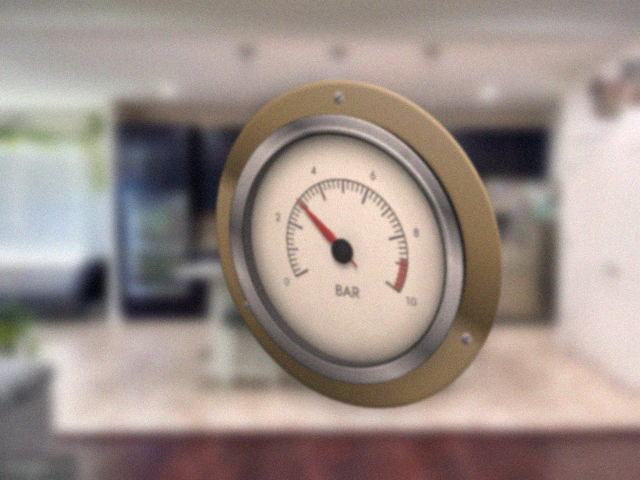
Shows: 3 bar
